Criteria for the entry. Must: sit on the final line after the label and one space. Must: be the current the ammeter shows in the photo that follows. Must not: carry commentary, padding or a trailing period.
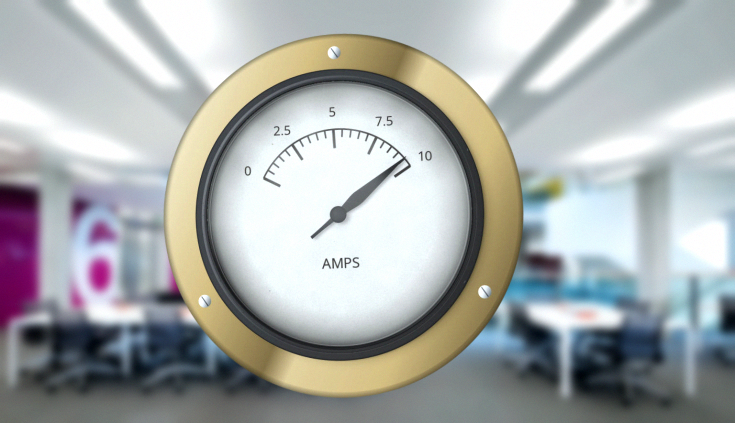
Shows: 9.5 A
